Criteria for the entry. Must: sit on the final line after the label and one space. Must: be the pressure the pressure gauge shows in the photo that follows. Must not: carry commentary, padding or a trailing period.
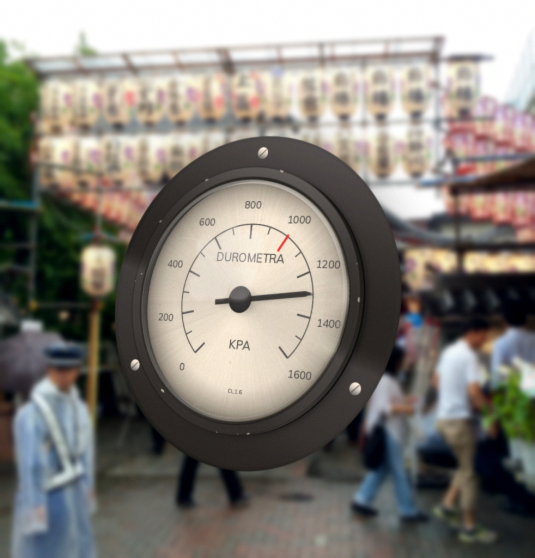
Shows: 1300 kPa
